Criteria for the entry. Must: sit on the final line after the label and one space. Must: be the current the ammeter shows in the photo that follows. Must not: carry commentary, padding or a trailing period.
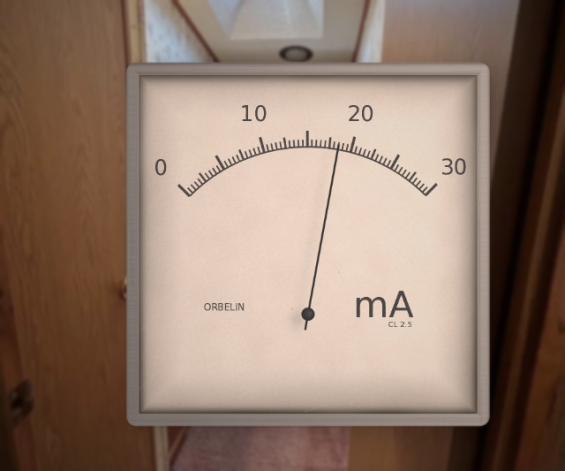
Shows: 18.5 mA
